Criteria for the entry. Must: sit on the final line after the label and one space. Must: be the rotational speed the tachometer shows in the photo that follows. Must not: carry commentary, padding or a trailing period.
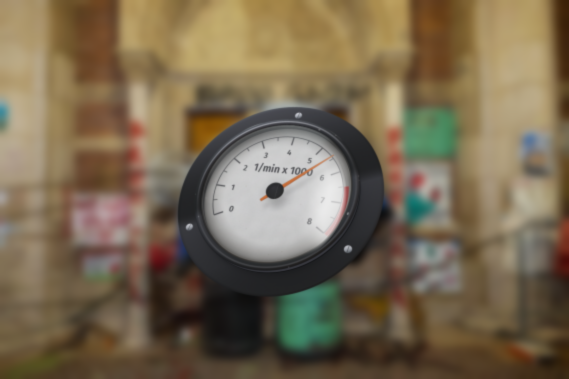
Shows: 5500 rpm
